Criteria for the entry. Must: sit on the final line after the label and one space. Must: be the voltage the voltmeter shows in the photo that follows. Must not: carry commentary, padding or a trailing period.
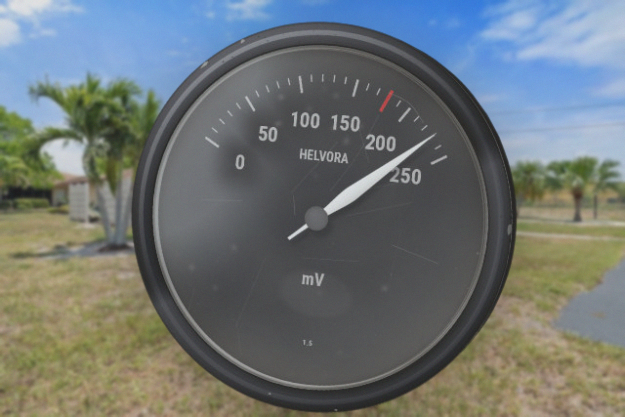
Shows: 230 mV
